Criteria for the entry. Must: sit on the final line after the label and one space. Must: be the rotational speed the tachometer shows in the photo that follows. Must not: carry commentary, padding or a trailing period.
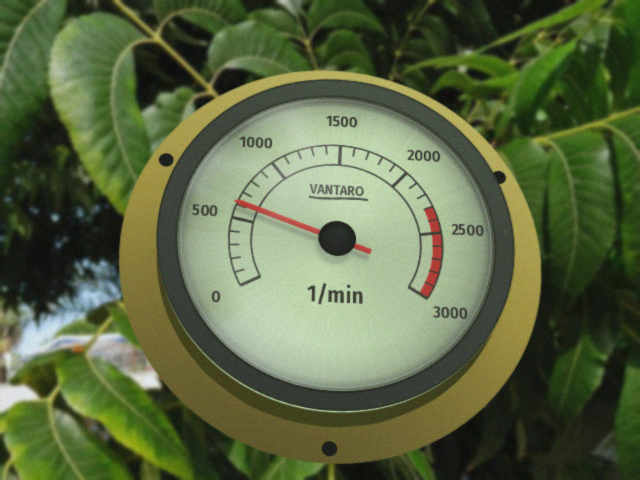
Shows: 600 rpm
